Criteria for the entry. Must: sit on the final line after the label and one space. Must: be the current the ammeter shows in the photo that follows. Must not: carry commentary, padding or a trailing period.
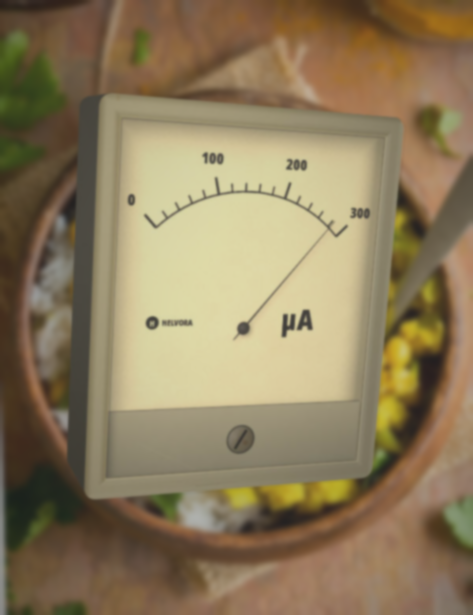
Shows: 280 µA
